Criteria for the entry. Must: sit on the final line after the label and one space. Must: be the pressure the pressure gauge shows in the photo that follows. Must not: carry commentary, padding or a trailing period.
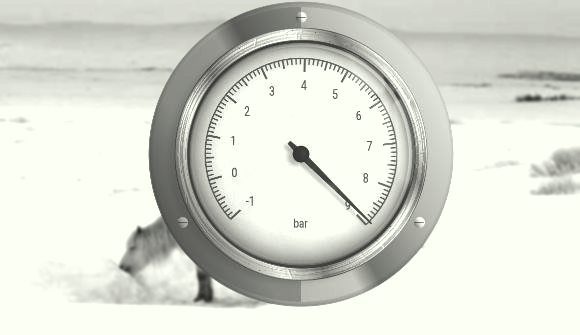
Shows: 8.9 bar
